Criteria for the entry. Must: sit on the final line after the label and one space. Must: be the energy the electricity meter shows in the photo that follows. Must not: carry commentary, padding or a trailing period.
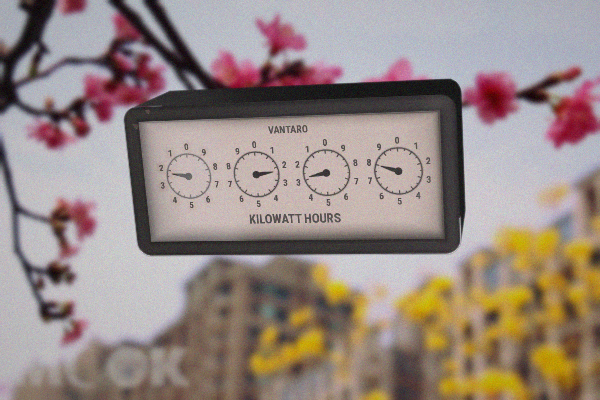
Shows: 2228 kWh
